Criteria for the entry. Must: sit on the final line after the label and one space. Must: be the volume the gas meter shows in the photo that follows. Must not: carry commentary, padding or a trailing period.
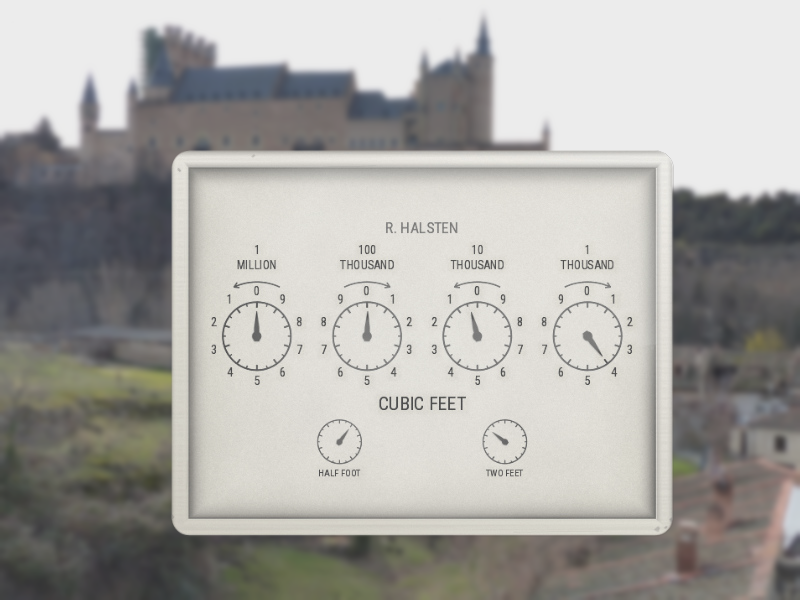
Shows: 400 ft³
